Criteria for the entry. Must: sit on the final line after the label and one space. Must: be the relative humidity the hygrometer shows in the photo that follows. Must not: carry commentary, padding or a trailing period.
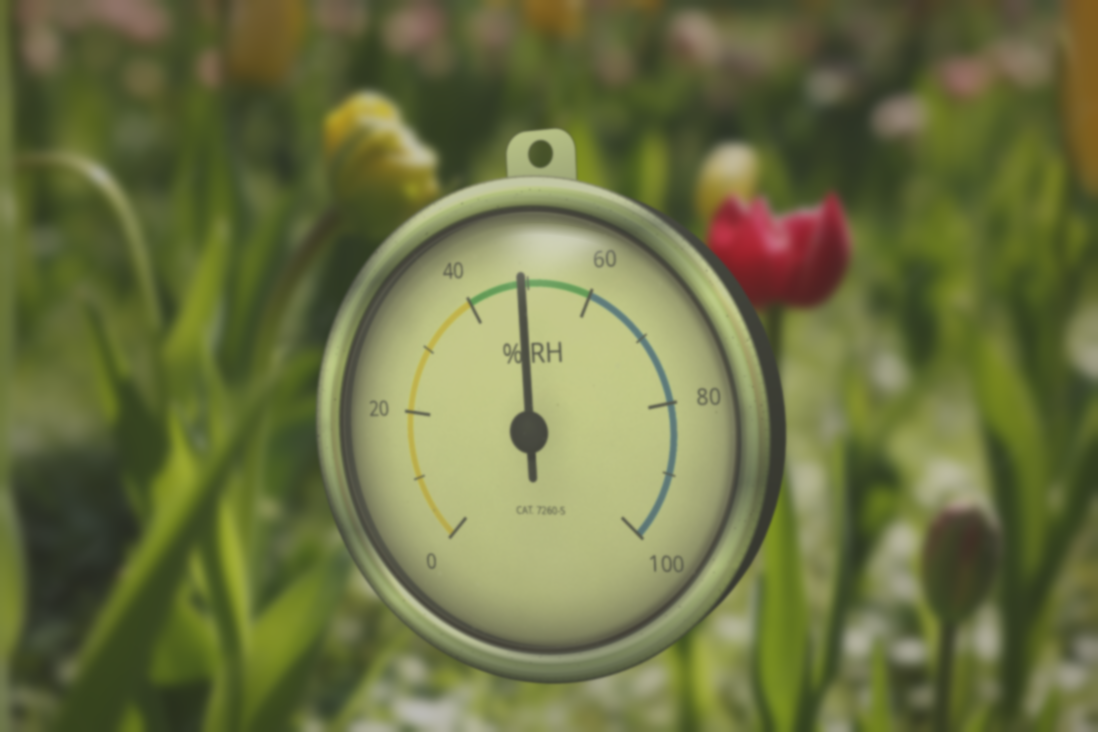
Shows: 50 %
